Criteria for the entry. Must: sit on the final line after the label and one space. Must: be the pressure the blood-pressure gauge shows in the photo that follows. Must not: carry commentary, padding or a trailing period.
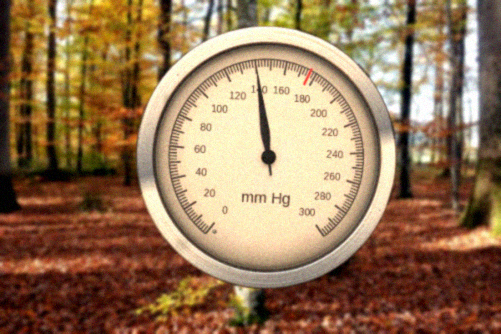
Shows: 140 mmHg
